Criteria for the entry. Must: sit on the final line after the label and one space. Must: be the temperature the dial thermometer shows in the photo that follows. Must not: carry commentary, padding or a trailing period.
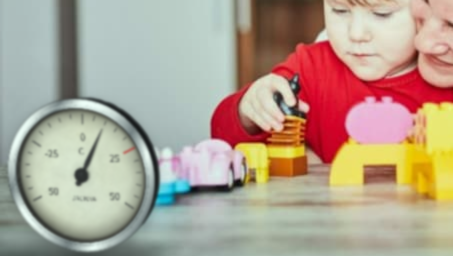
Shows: 10 °C
